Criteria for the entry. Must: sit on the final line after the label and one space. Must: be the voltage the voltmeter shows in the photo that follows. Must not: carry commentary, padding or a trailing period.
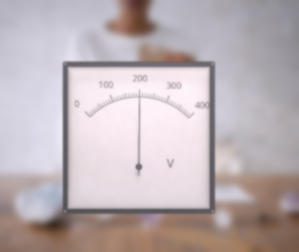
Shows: 200 V
